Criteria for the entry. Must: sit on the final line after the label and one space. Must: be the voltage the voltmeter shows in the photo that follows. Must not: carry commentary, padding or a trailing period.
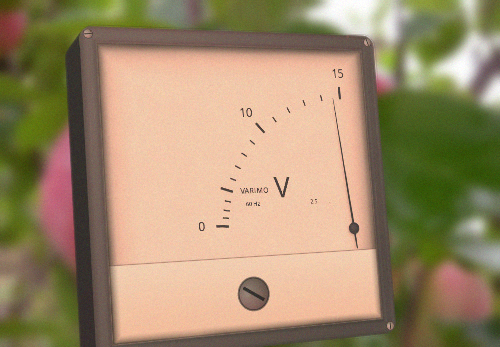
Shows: 14.5 V
